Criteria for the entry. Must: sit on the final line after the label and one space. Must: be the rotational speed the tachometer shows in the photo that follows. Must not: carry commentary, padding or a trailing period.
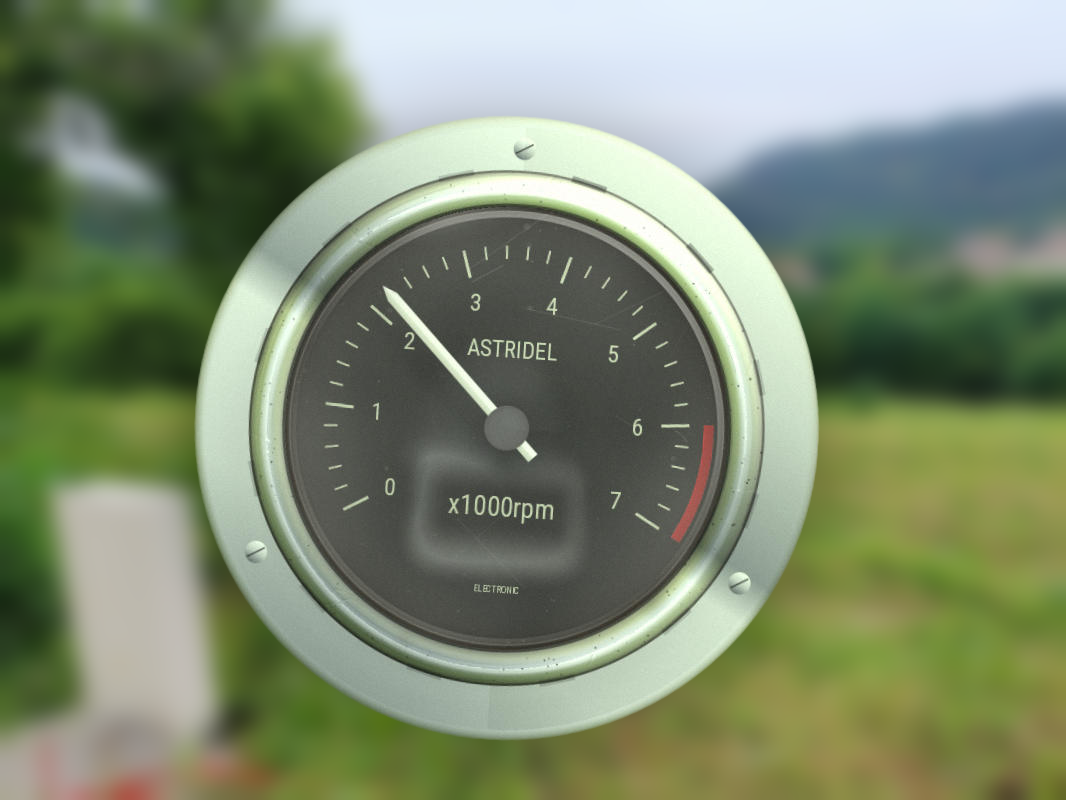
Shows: 2200 rpm
